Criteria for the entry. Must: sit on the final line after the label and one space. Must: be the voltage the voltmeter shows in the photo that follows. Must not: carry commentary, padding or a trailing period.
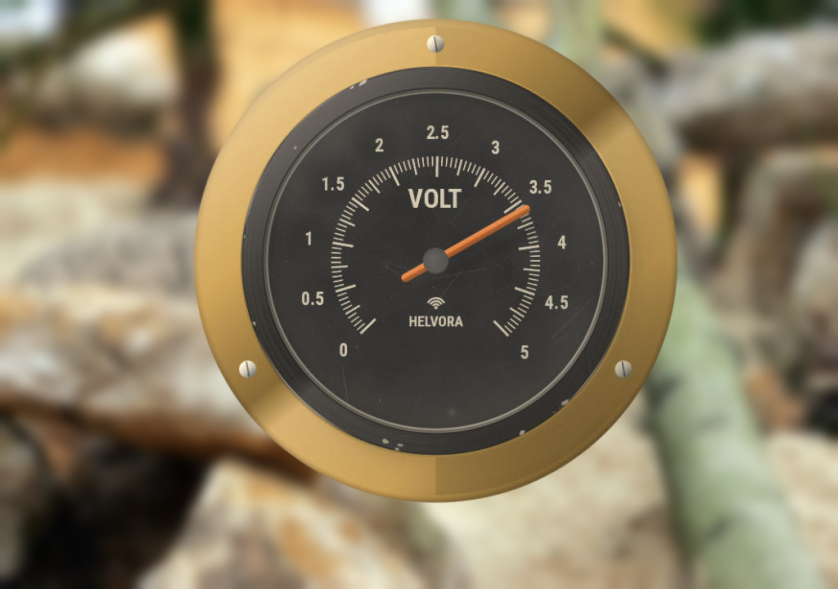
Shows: 3.6 V
